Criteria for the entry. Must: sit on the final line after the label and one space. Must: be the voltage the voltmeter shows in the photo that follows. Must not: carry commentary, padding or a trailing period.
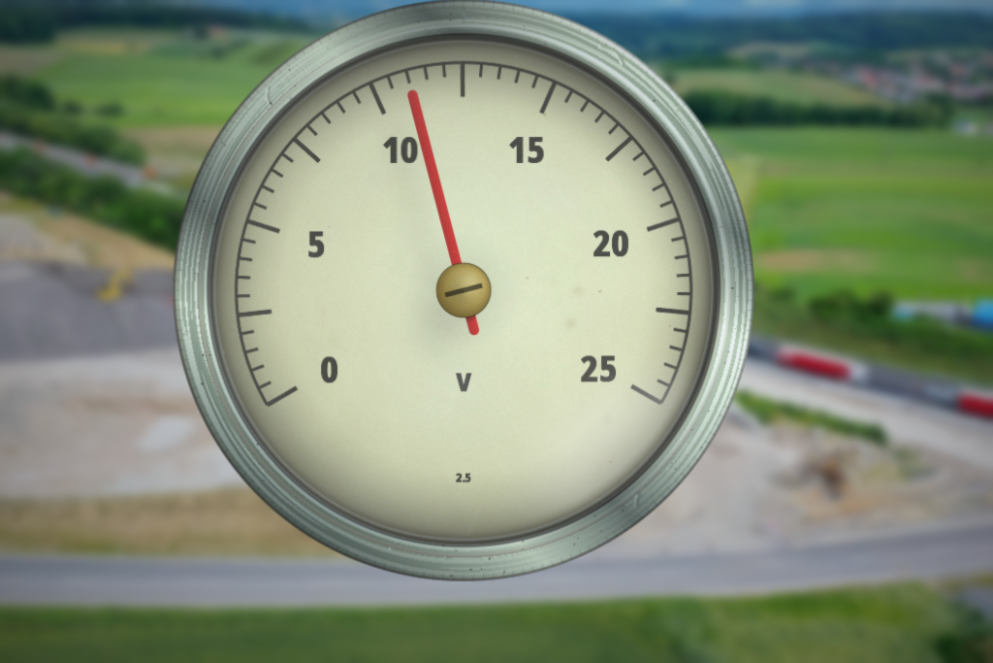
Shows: 11 V
